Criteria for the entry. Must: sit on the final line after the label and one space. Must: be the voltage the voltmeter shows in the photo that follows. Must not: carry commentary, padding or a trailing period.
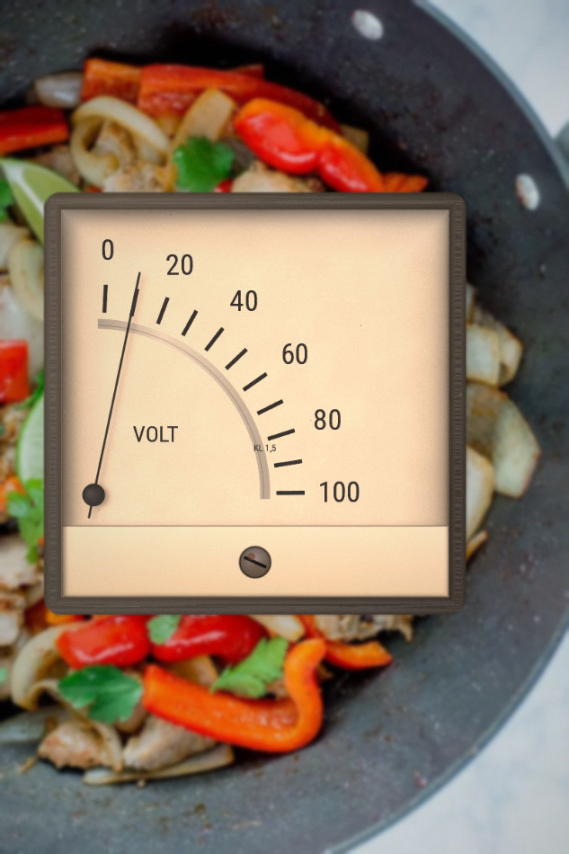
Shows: 10 V
